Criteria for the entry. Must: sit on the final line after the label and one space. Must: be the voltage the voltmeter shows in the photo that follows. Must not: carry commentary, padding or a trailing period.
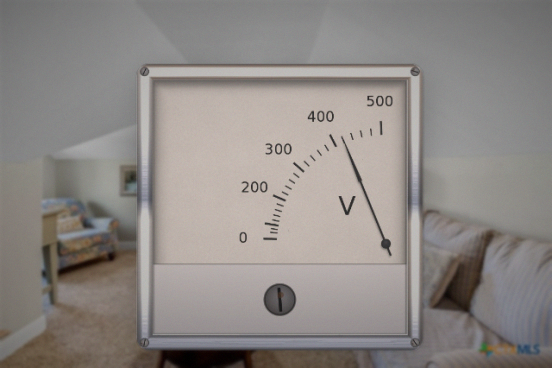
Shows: 420 V
